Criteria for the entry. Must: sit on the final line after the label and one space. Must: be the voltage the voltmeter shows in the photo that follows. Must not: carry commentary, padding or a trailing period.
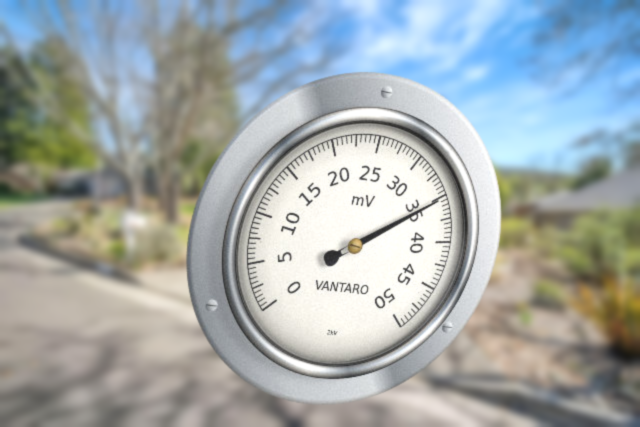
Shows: 35 mV
